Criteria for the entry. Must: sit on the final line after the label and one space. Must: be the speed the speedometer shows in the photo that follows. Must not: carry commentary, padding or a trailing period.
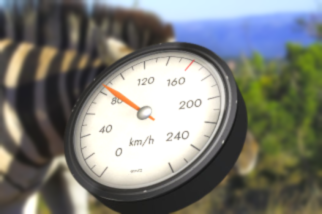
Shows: 85 km/h
